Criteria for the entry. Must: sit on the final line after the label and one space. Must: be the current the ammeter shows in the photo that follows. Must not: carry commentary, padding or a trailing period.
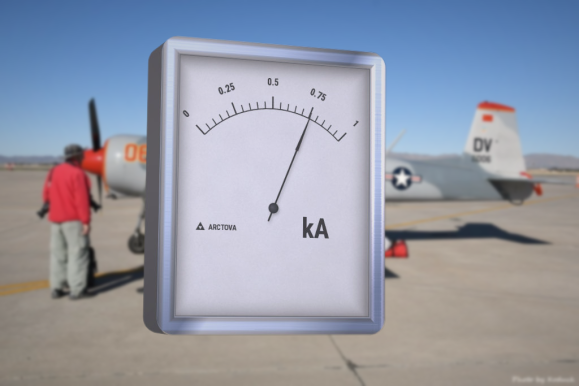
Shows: 0.75 kA
